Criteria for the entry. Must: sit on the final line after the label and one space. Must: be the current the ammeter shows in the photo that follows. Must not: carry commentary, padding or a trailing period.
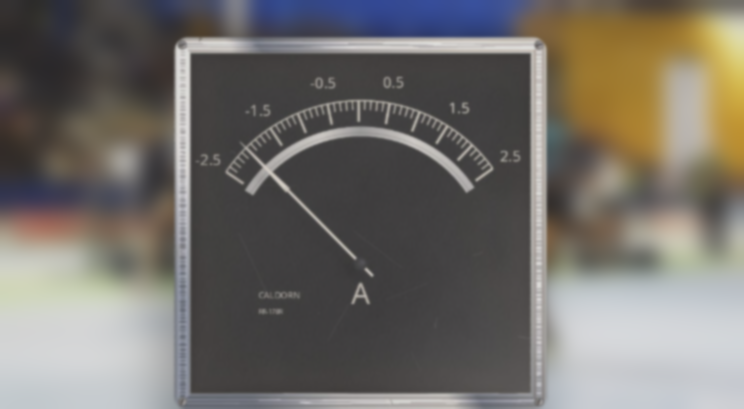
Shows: -2 A
